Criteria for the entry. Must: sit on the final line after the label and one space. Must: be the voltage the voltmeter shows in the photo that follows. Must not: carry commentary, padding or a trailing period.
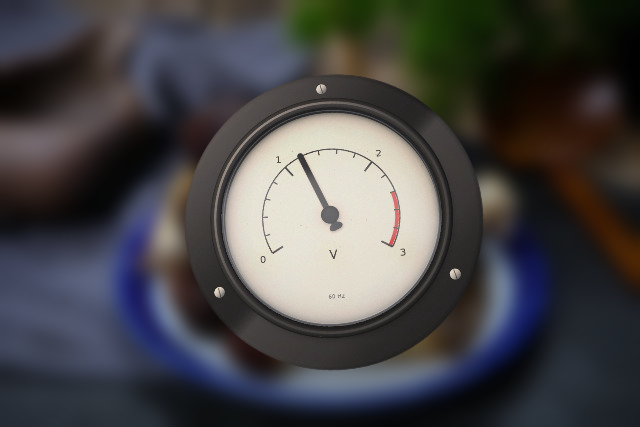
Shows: 1.2 V
